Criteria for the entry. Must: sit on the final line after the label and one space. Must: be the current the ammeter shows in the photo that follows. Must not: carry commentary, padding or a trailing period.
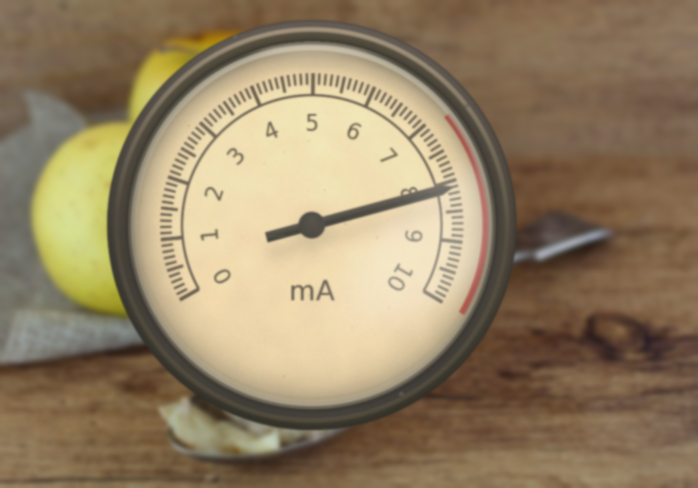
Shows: 8.1 mA
